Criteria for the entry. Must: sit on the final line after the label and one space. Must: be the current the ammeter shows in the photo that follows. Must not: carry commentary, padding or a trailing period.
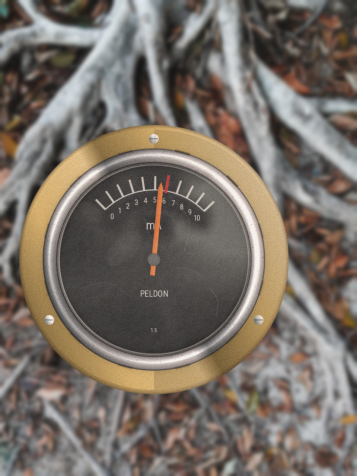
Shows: 5.5 mA
